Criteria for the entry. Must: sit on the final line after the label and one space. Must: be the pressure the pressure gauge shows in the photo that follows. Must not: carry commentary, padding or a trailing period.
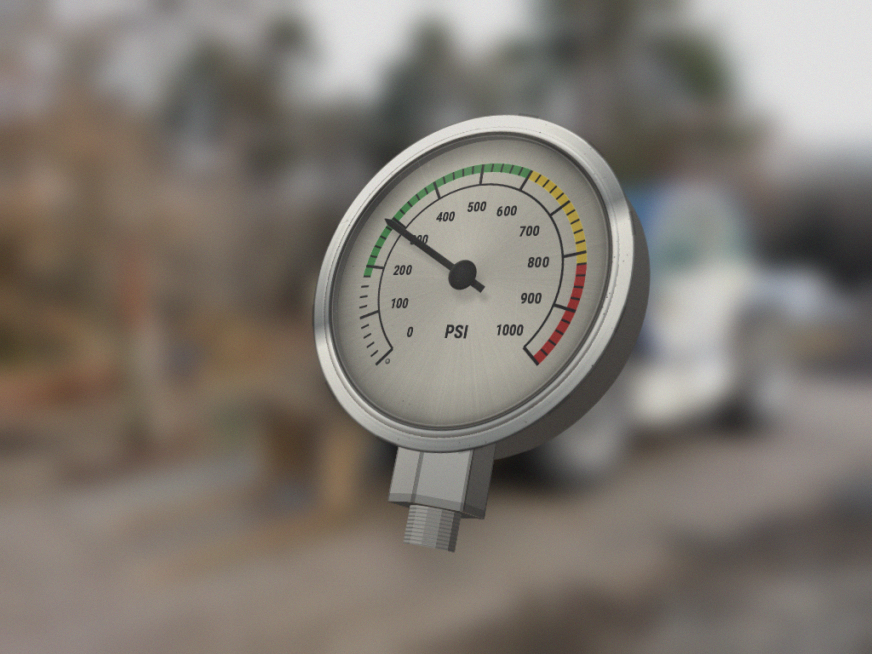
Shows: 290 psi
